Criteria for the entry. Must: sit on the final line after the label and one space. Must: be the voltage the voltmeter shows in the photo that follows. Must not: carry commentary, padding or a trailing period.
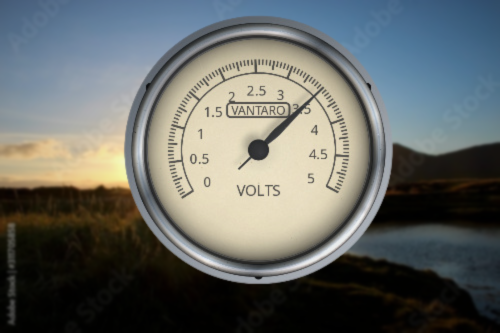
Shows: 3.5 V
